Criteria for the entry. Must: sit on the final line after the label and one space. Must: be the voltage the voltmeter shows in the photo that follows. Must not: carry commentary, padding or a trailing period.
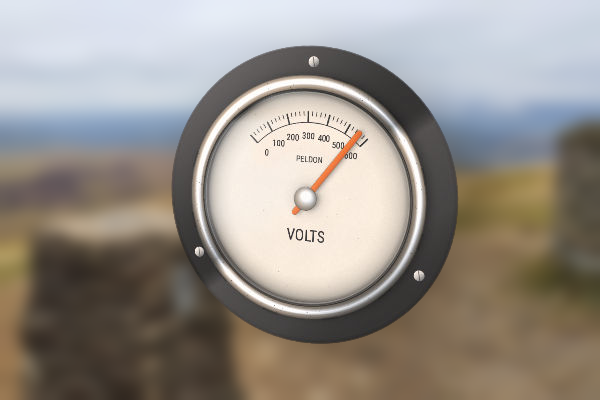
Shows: 560 V
